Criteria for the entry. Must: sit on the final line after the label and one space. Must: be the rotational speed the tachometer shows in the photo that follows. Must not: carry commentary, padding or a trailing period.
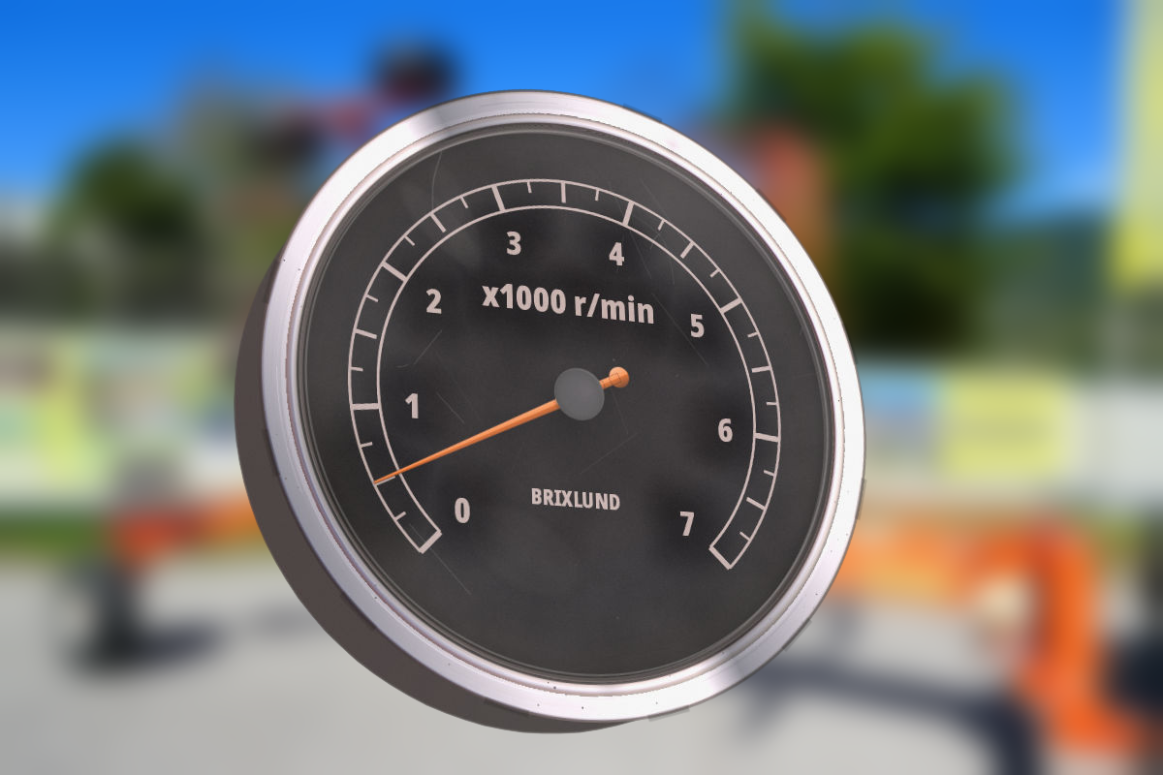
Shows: 500 rpm
